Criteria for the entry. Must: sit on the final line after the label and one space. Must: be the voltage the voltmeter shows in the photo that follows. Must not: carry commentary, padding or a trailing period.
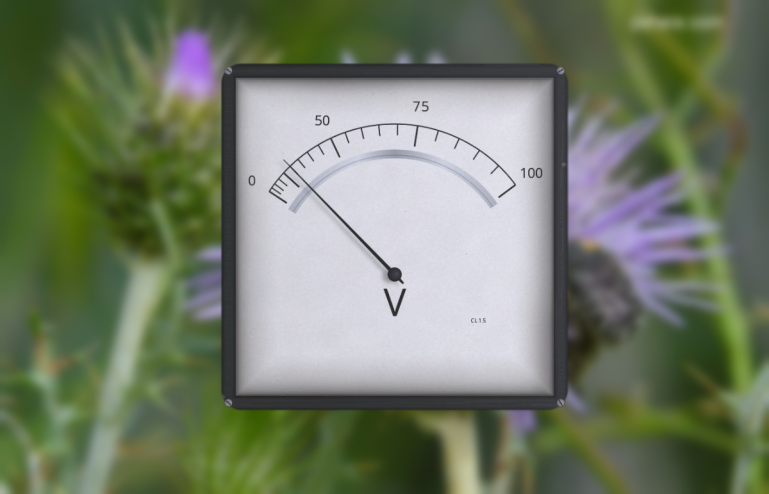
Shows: 30 V
